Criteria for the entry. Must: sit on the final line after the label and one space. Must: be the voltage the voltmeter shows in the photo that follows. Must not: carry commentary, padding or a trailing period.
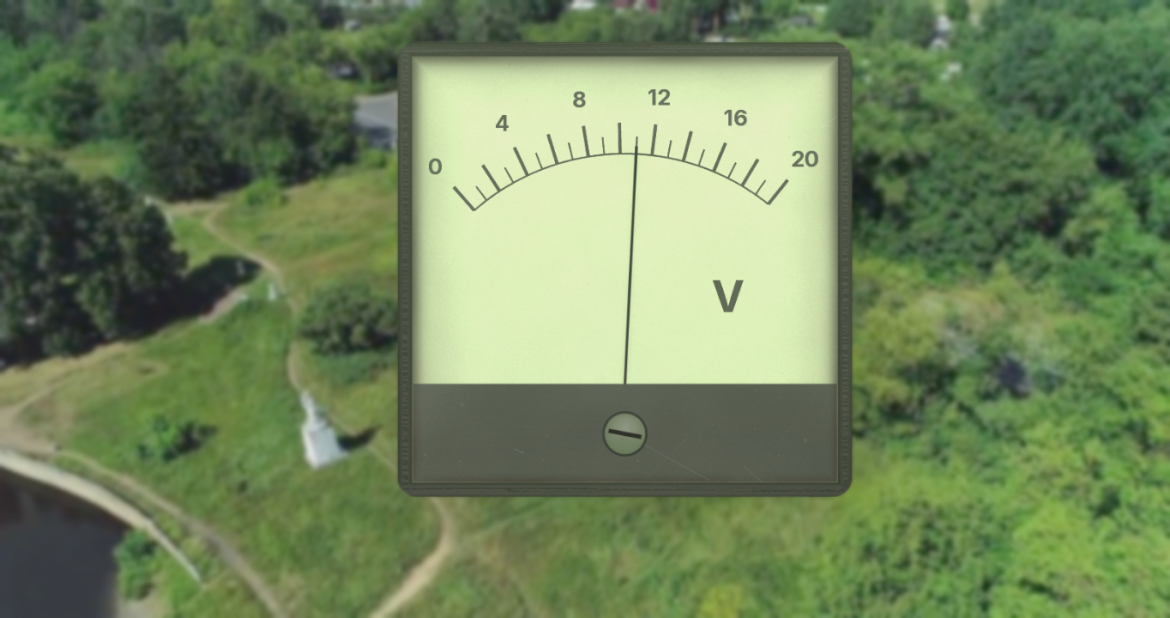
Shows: 11 V
